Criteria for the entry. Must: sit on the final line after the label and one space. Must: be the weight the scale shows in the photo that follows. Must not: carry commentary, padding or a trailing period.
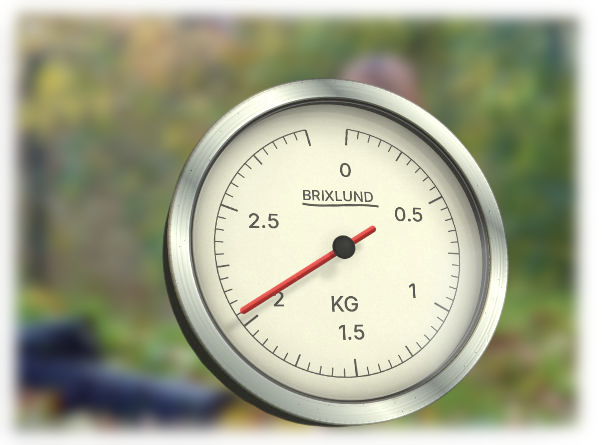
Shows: 2.05 kg
